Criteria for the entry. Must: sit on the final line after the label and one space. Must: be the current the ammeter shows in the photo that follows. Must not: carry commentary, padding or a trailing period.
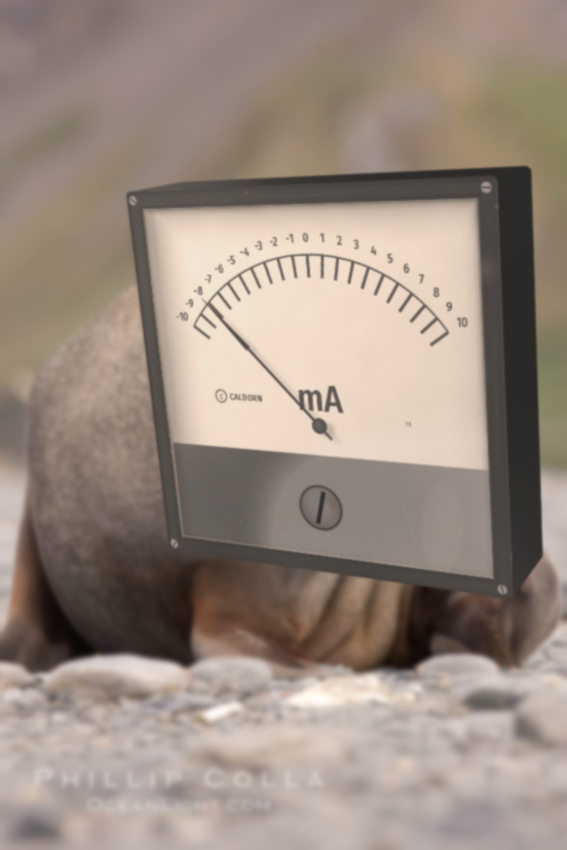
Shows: -8 mA
